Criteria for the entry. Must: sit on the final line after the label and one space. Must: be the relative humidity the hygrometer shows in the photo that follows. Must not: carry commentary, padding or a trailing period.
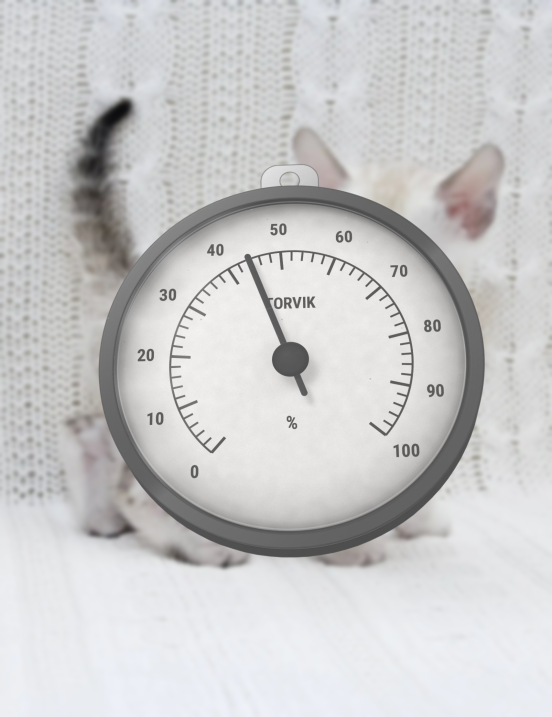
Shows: 44 %
